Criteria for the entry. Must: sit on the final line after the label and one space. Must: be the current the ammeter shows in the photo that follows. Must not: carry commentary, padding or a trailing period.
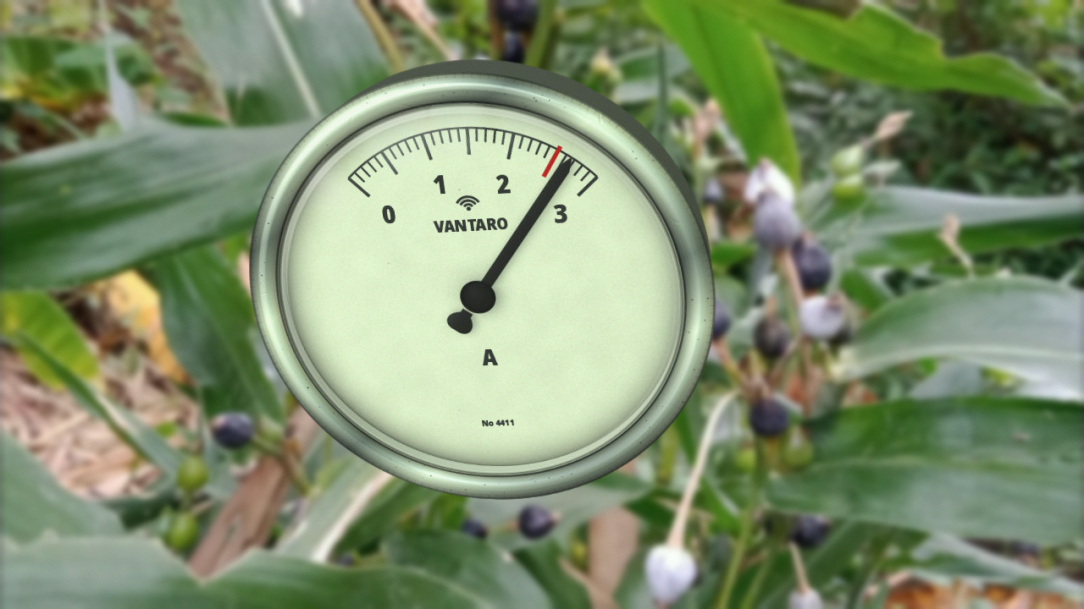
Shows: 2.65 A
